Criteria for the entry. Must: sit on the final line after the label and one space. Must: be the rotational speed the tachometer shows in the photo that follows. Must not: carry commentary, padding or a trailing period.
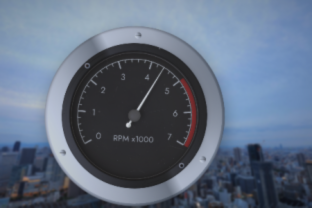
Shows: 4400 rpm
